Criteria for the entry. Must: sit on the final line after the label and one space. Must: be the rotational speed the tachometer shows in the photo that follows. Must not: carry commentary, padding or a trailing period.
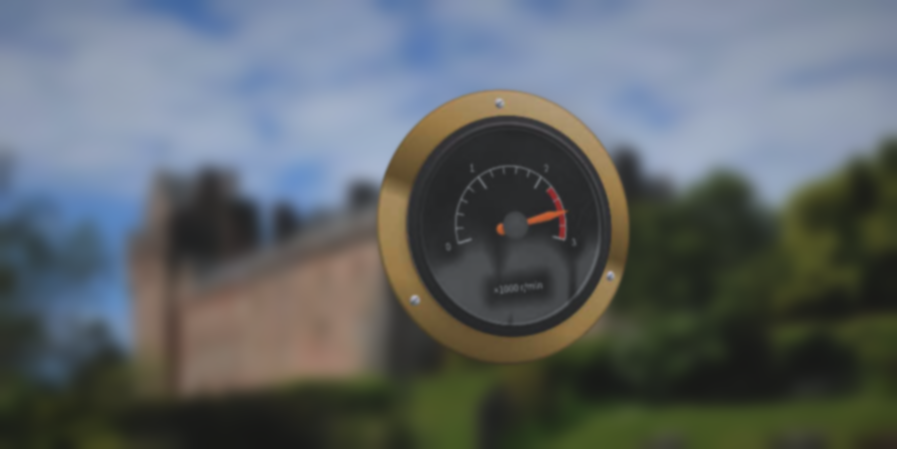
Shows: 2600 rpm
